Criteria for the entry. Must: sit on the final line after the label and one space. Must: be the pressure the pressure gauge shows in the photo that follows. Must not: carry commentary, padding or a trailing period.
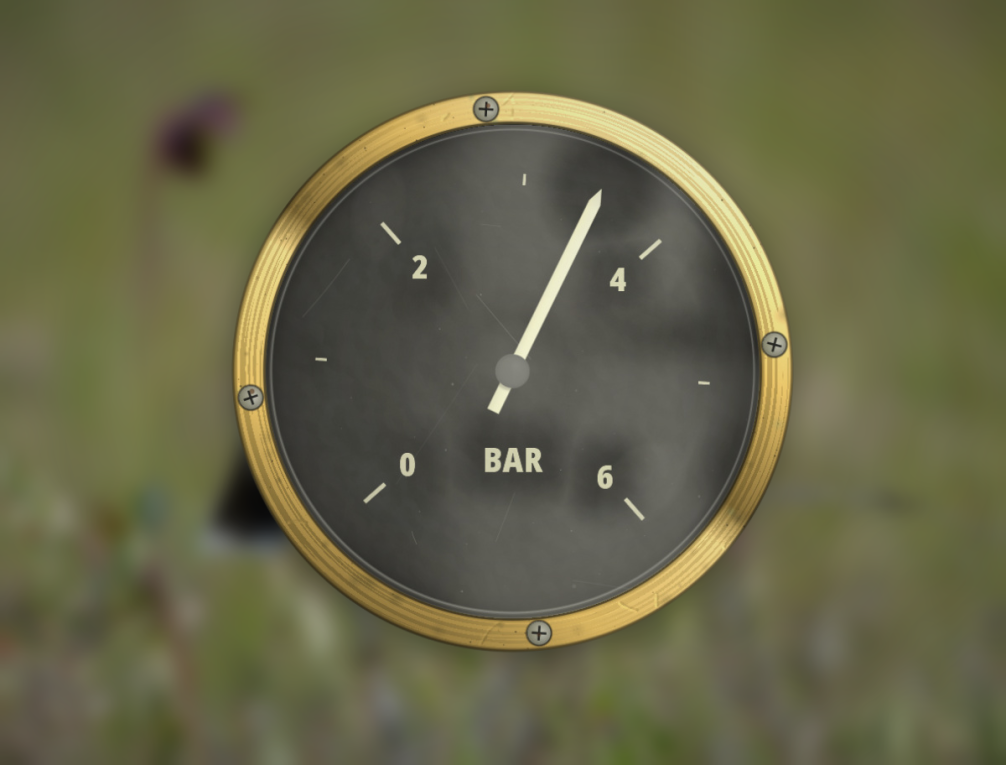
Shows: 3.5 bar
